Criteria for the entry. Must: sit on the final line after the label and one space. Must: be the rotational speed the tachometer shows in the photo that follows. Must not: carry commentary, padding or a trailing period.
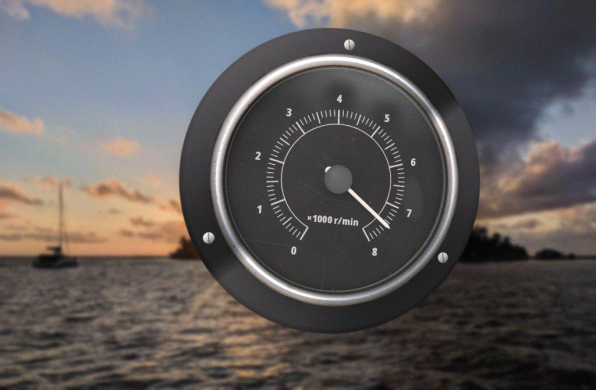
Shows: 7500 rpm
